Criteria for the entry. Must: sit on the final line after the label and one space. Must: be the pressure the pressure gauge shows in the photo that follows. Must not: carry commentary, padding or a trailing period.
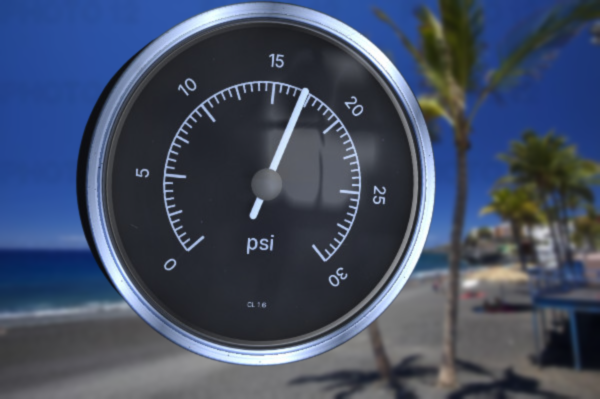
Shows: 17 psi
